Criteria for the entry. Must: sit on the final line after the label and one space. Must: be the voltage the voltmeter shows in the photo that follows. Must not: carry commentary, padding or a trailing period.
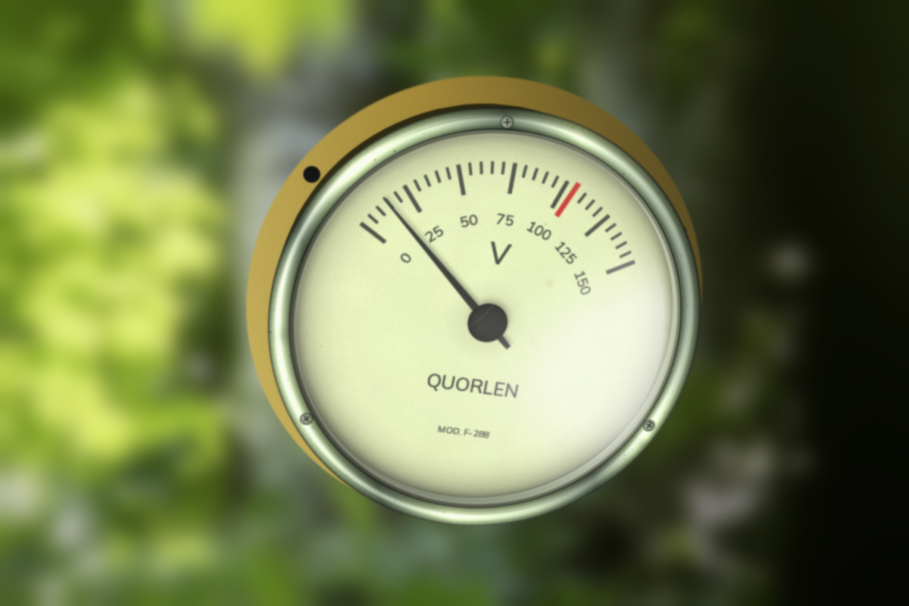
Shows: 15 V
